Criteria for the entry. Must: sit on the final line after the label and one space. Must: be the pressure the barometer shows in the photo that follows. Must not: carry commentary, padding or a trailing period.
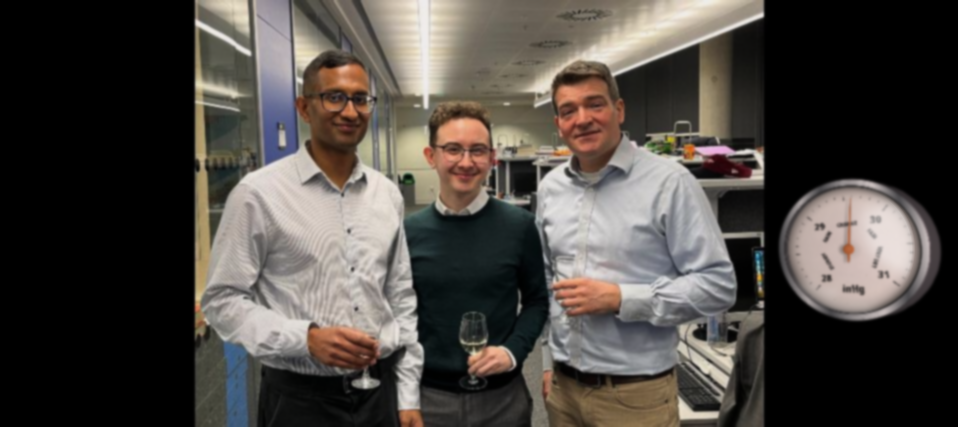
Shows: 29.6 inHg
